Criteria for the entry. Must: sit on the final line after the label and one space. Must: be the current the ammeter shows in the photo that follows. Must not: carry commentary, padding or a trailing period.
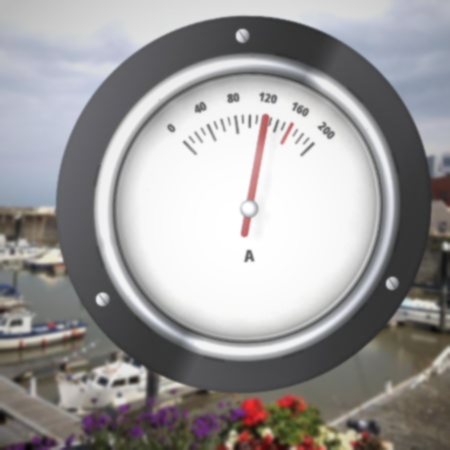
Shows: 120 A
